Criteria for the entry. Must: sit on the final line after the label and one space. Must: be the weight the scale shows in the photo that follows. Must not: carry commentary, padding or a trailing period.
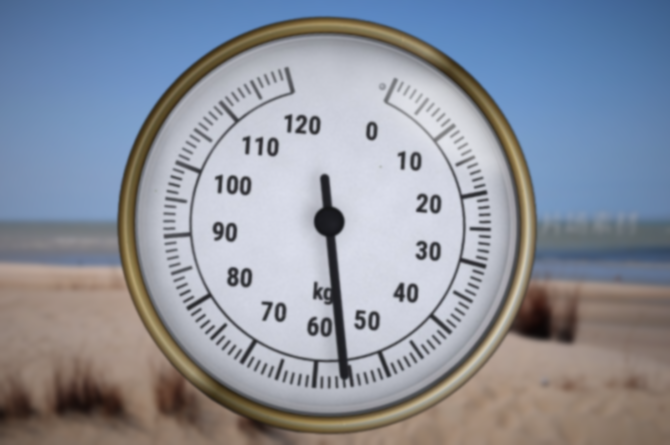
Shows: 56 kg
